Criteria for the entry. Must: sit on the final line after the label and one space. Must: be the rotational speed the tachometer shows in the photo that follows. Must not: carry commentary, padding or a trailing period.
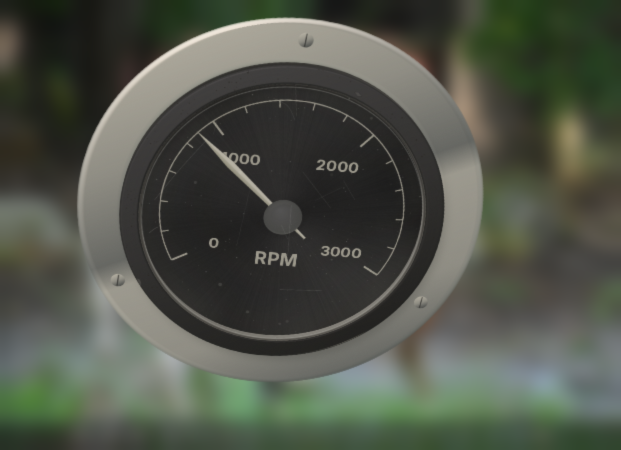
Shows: 900 rpm
